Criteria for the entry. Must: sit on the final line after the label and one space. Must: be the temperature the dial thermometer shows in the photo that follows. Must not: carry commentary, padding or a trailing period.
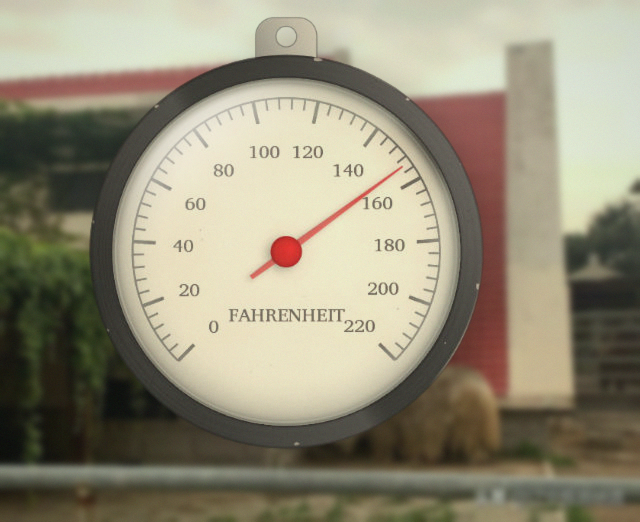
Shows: 154 °F
